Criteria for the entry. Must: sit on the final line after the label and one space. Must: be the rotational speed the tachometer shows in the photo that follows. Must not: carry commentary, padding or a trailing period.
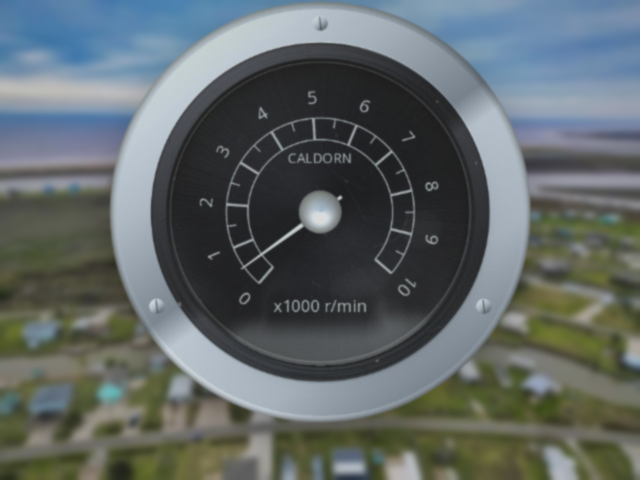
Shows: 500 rpm
